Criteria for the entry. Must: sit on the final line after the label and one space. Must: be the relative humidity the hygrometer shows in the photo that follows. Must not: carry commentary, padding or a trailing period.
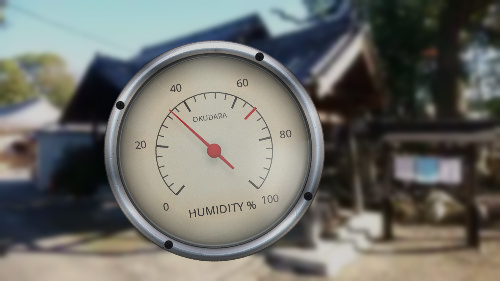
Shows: 34 %
